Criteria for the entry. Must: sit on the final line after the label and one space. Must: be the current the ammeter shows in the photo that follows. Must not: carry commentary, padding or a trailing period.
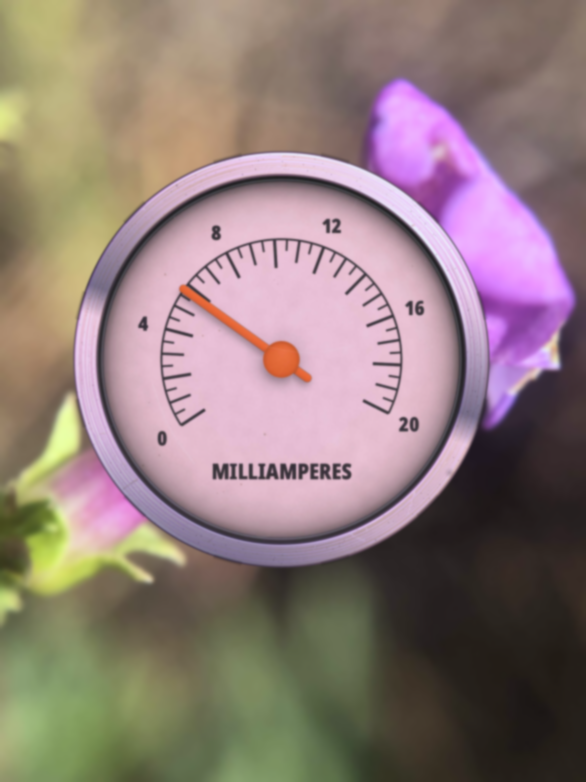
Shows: 5.75 mA
